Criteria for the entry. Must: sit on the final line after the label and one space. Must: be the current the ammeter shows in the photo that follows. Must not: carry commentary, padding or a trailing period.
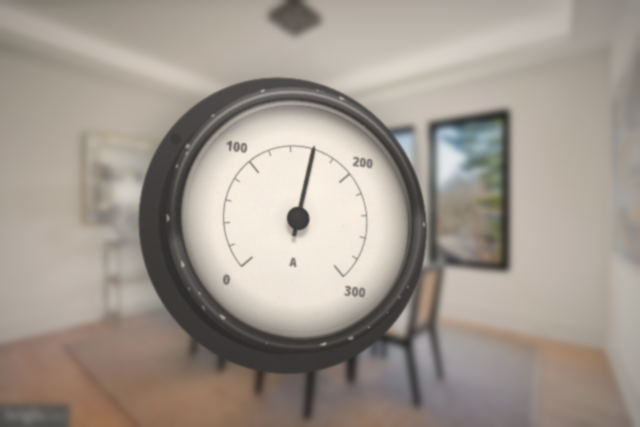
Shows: 160 A
